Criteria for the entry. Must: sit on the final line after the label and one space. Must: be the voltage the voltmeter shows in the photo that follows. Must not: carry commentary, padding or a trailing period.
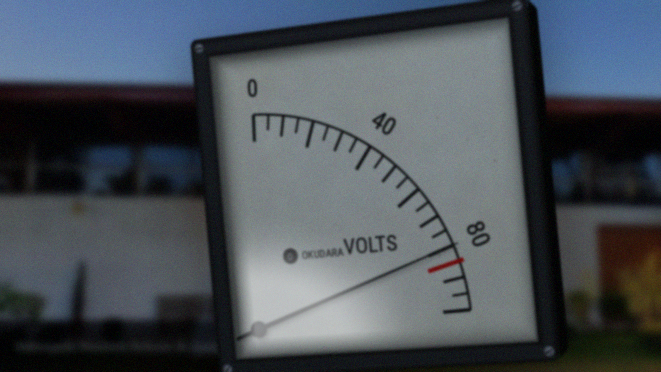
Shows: 80 V
